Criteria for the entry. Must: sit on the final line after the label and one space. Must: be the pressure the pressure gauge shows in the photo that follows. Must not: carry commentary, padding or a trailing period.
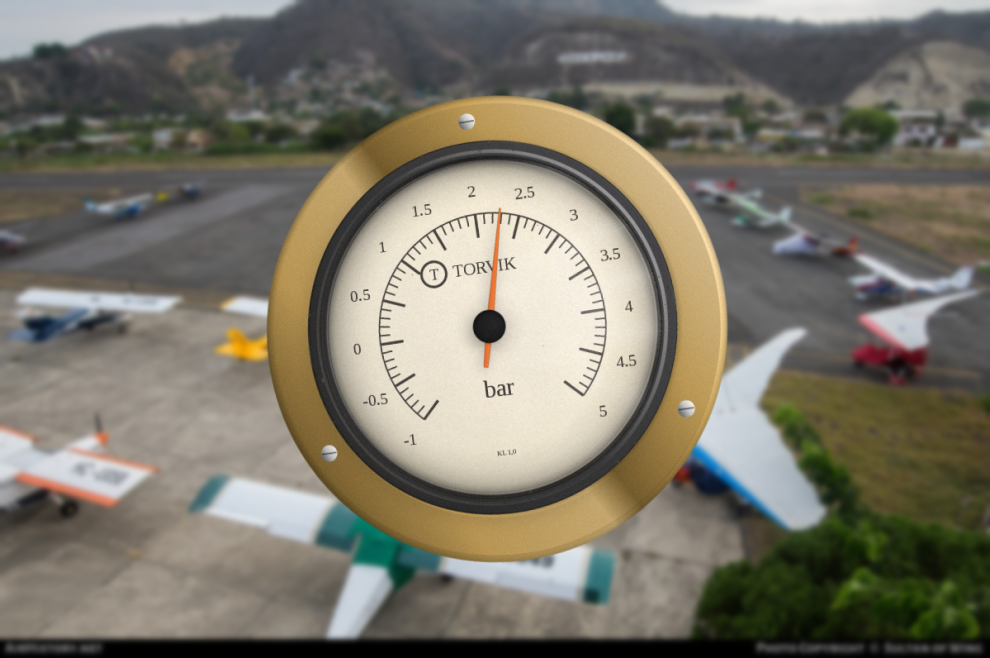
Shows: 2.3 bar
